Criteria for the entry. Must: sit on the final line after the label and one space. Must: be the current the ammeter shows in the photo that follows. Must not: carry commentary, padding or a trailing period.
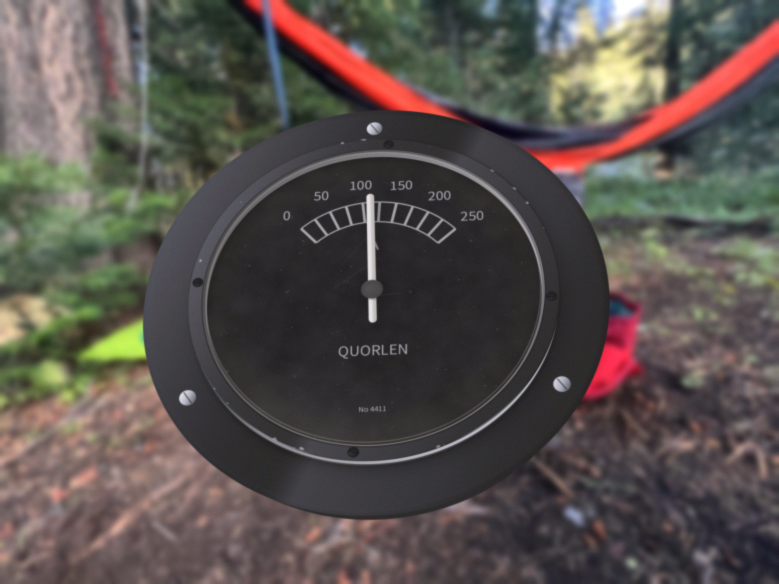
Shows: 112.5 A
